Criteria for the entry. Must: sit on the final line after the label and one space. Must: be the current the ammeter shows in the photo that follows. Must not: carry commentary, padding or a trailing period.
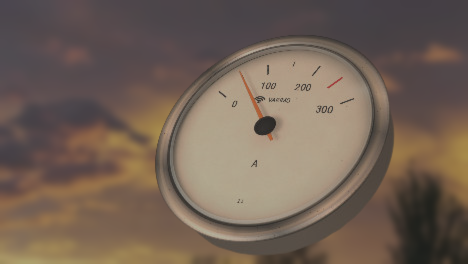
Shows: 50 A
